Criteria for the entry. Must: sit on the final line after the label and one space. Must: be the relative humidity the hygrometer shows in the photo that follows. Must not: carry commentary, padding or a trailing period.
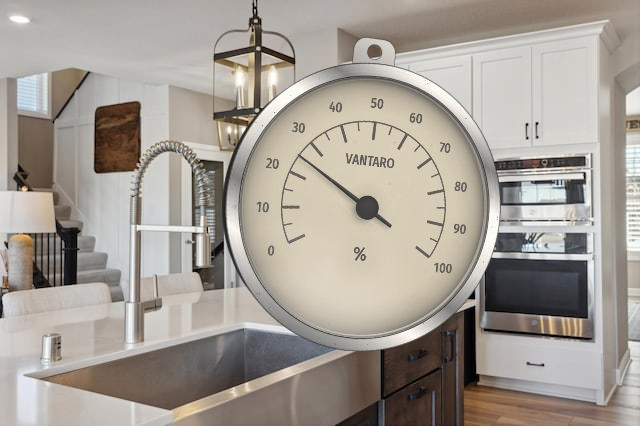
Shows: 25 %
